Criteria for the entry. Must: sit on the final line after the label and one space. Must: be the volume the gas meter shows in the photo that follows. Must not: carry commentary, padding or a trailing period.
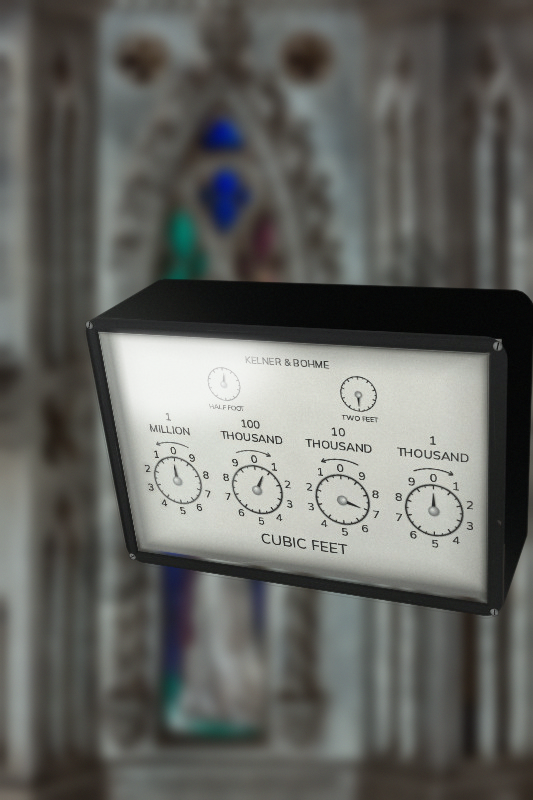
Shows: 7000 ft³
